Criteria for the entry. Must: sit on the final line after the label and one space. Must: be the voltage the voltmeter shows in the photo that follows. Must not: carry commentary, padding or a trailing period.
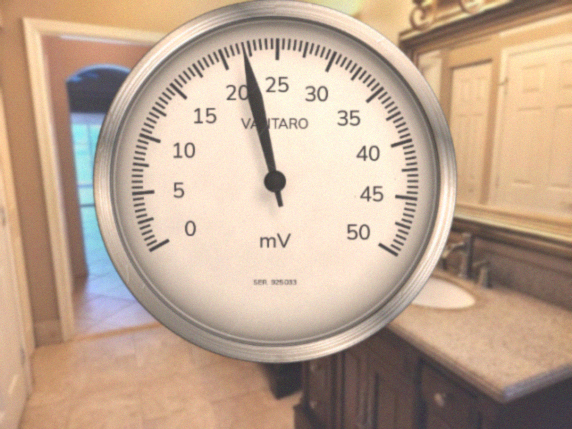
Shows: 22 mV
